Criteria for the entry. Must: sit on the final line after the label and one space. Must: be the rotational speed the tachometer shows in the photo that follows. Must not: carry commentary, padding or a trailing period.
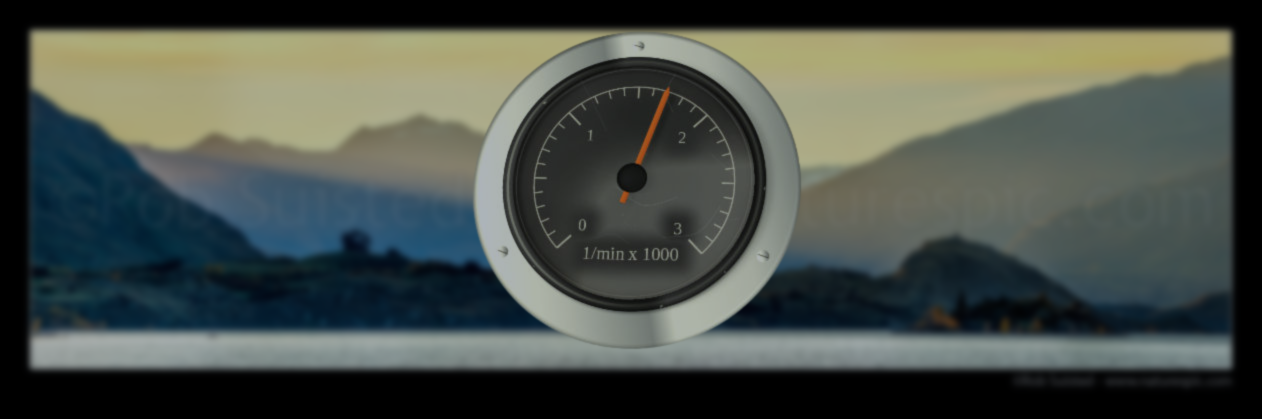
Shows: 1700 rpm
